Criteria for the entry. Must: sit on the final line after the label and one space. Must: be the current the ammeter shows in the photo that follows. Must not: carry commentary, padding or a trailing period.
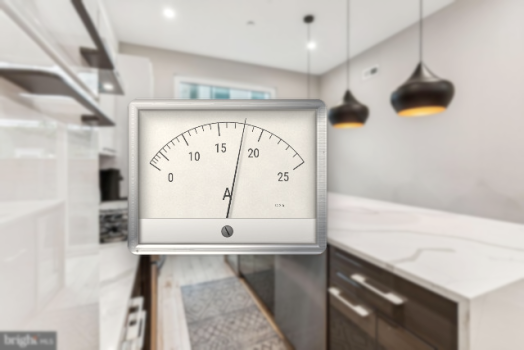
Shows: 18 A
